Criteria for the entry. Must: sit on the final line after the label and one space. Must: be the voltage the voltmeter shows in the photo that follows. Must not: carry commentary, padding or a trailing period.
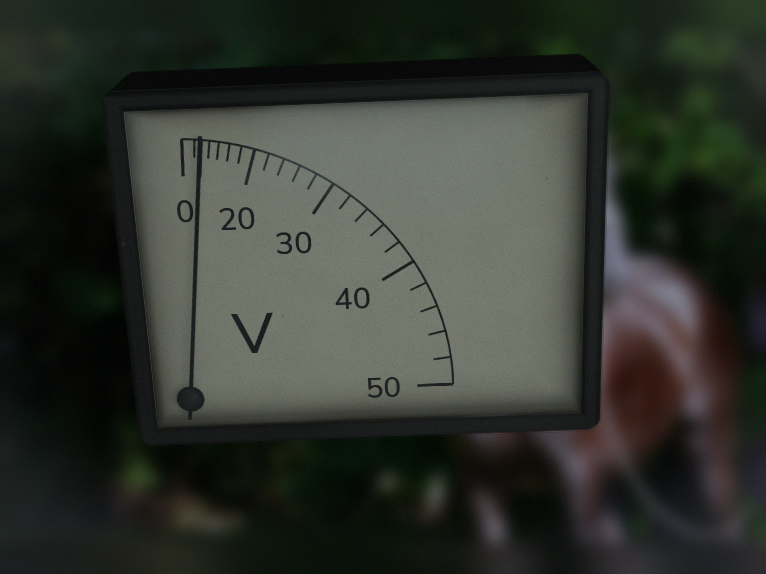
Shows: 10 V
